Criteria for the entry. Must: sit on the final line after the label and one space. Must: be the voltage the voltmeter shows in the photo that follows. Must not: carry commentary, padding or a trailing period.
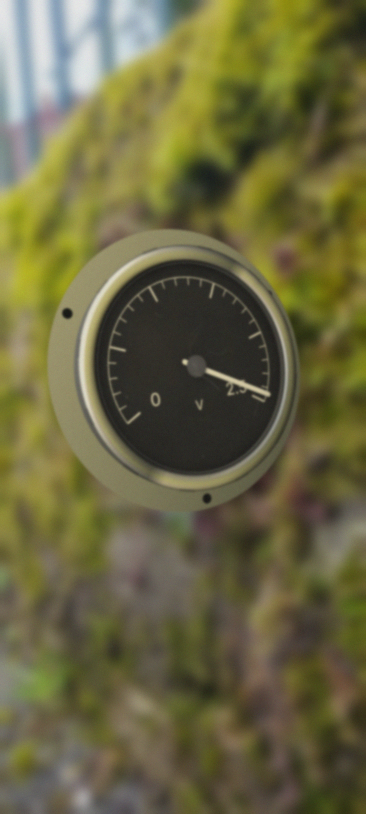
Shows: 2.45 V
